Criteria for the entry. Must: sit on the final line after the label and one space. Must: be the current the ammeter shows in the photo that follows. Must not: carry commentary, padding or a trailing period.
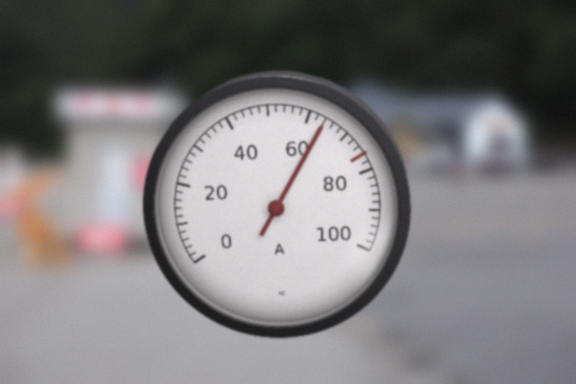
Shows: 64 A
